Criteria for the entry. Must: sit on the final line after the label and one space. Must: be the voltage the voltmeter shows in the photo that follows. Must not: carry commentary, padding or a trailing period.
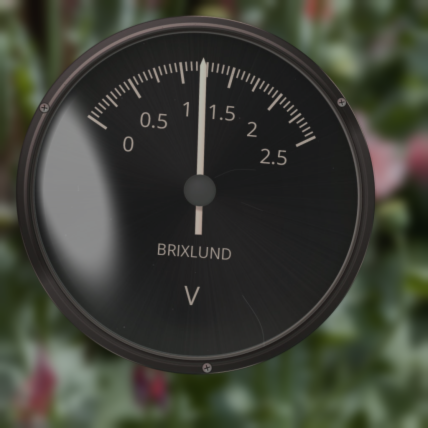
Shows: 1.2 V
